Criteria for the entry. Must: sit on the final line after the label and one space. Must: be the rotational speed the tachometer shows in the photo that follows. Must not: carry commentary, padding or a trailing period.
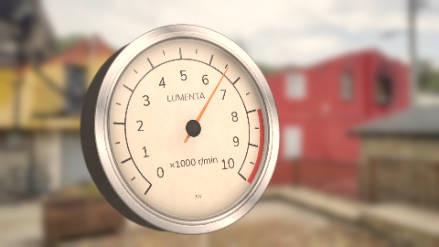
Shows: 6500 rpm
